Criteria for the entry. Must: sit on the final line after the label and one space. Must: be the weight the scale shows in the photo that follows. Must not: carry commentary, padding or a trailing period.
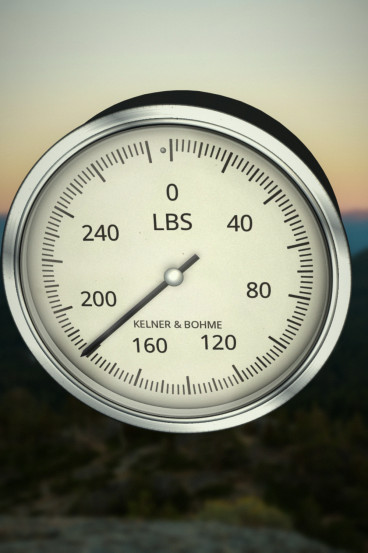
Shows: 182 lb
